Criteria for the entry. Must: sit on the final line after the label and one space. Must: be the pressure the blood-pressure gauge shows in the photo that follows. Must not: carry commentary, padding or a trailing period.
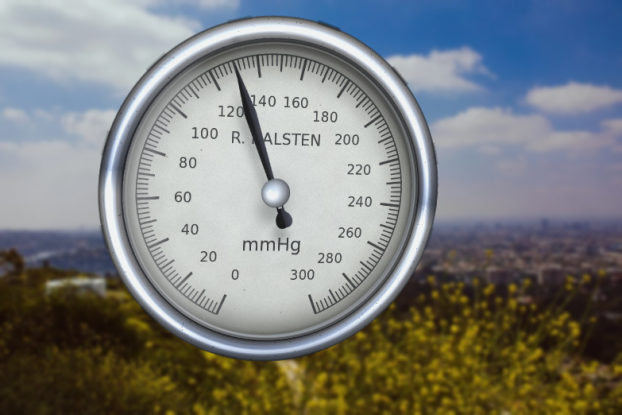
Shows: 130 mmHg
